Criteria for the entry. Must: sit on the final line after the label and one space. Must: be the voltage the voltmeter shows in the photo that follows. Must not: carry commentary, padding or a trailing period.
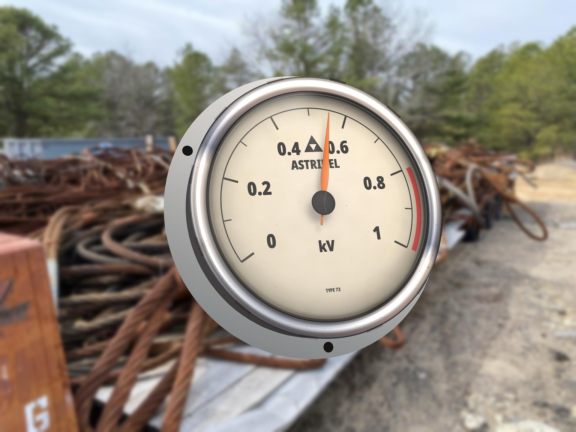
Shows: 0.55 kV
